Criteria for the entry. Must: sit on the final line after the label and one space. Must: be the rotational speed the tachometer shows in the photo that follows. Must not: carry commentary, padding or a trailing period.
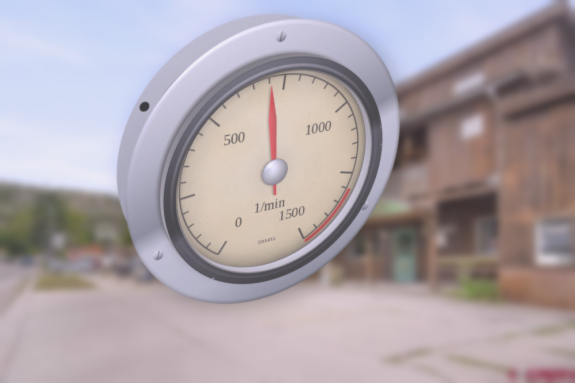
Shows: 700 rpm
